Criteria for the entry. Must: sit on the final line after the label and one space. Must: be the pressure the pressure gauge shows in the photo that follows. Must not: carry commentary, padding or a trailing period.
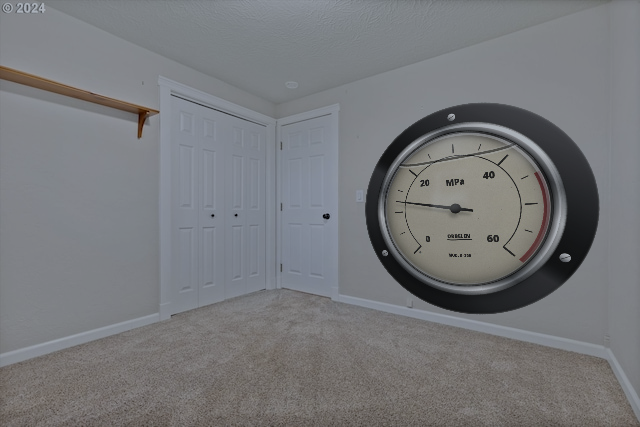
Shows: 12.5 MPa
